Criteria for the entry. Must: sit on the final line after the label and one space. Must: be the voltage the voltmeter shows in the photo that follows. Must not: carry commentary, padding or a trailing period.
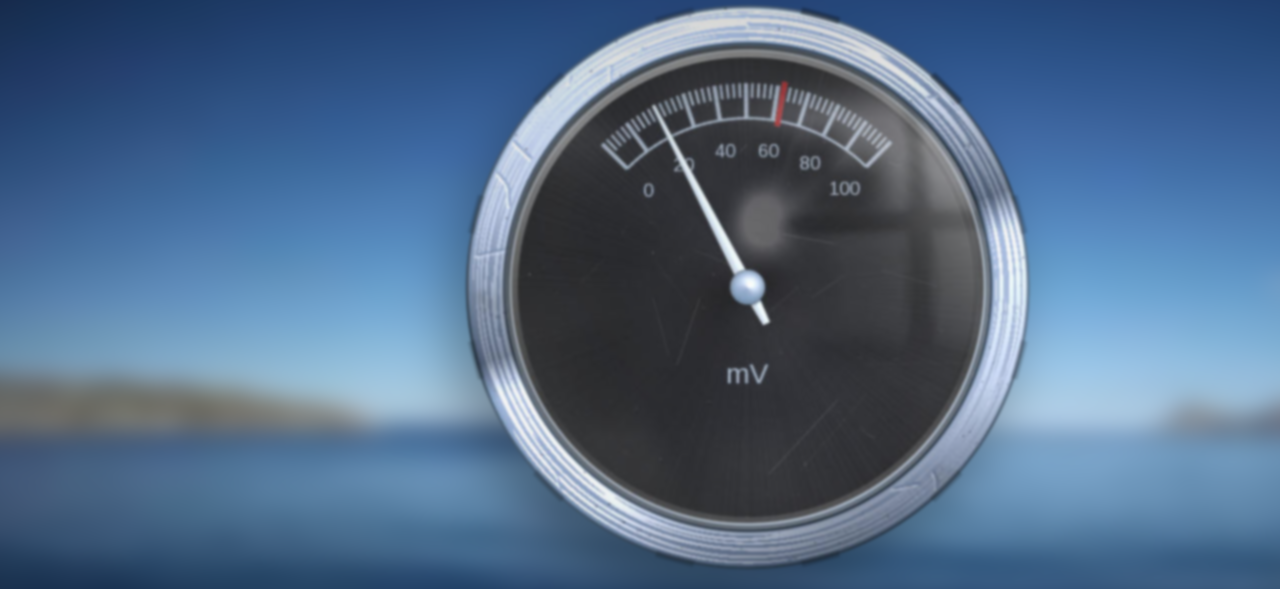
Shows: 20 mV
